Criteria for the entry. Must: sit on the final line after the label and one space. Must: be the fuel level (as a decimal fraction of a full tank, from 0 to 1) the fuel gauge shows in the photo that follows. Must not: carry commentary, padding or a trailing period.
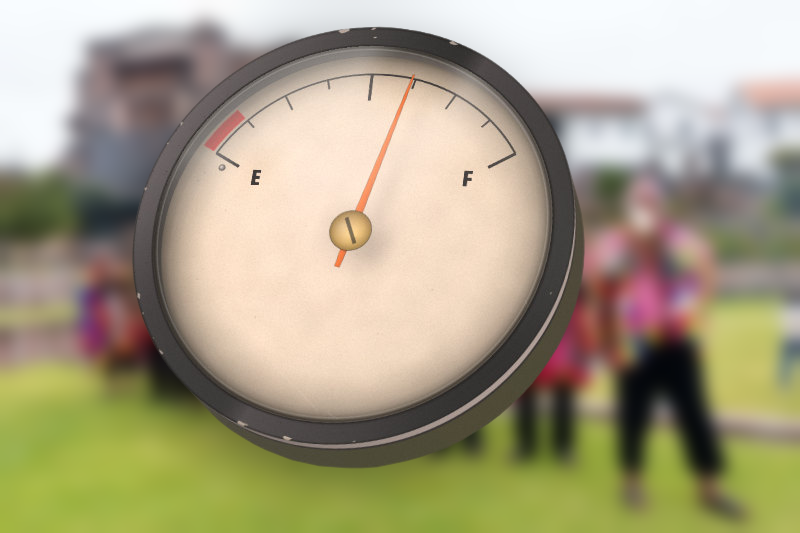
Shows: 0.625
